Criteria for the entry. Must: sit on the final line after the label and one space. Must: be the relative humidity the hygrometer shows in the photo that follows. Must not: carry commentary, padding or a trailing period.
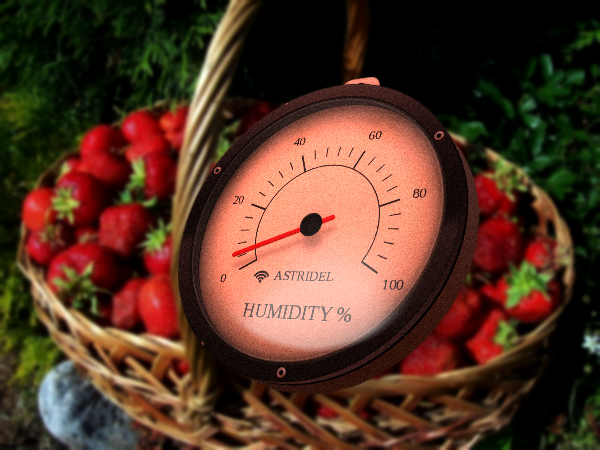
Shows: 4 %
